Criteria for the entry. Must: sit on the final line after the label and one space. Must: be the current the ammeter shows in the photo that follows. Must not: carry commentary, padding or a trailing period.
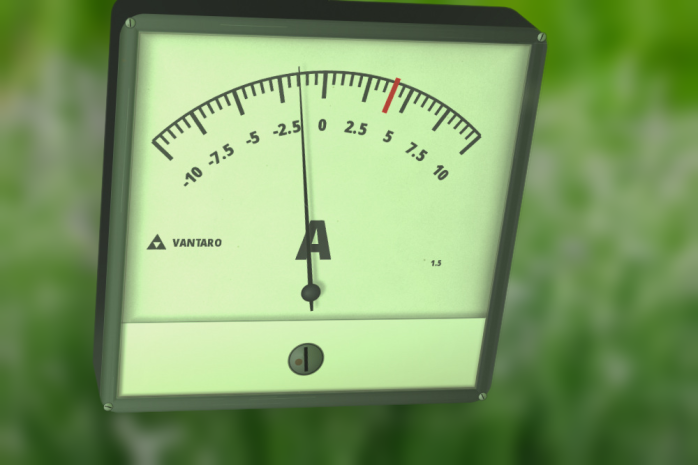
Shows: -1.5 A
